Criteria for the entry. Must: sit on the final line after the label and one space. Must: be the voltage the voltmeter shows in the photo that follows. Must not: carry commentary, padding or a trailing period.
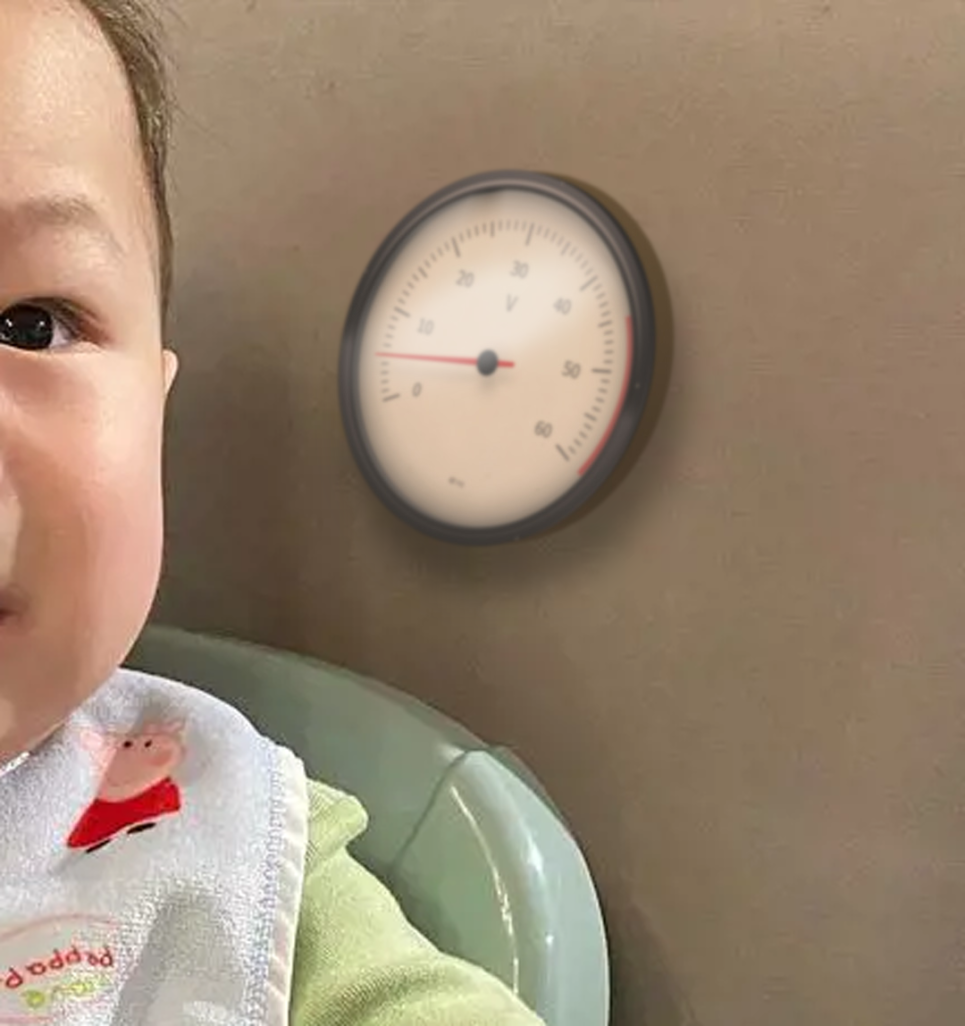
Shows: 5 V
